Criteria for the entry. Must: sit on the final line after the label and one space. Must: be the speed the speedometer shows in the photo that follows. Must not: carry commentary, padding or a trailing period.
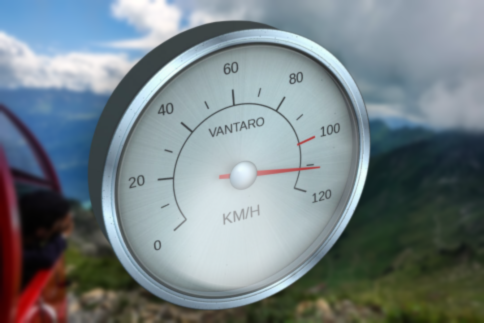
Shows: 110 km/h
